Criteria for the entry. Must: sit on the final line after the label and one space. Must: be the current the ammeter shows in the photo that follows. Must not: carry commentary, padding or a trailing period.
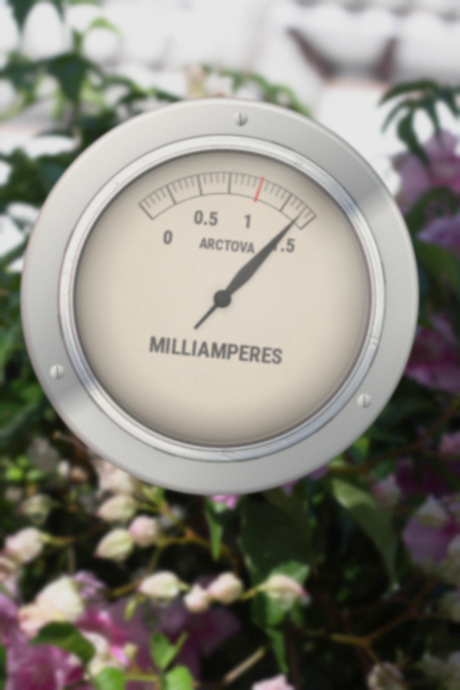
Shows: 1.4 mA
